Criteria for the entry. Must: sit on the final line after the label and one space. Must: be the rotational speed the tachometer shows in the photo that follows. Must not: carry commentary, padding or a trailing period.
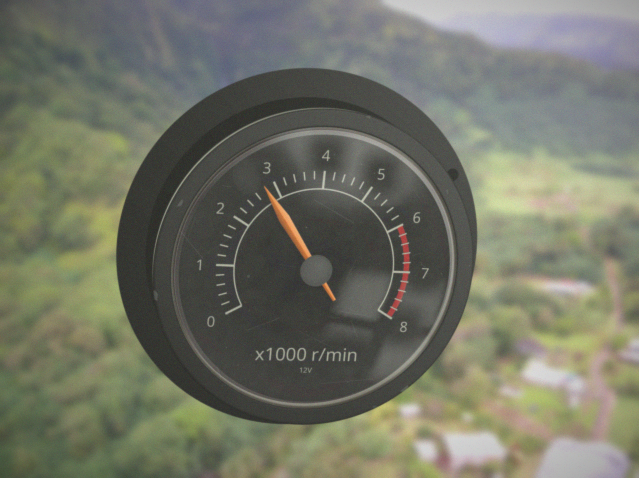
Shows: 2800 rpm
